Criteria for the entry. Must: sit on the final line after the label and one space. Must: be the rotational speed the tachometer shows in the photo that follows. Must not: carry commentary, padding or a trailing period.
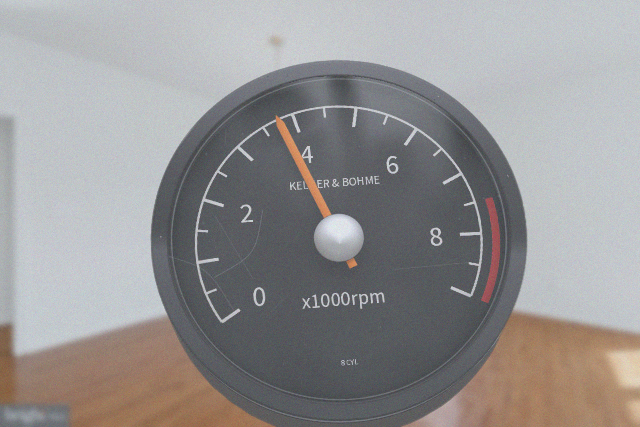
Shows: 3750 rpm
